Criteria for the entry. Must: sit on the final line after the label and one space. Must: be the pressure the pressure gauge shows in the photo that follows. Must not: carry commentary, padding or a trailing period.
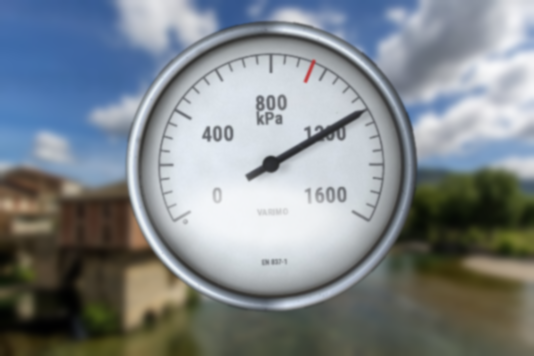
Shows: 1200 kPa
